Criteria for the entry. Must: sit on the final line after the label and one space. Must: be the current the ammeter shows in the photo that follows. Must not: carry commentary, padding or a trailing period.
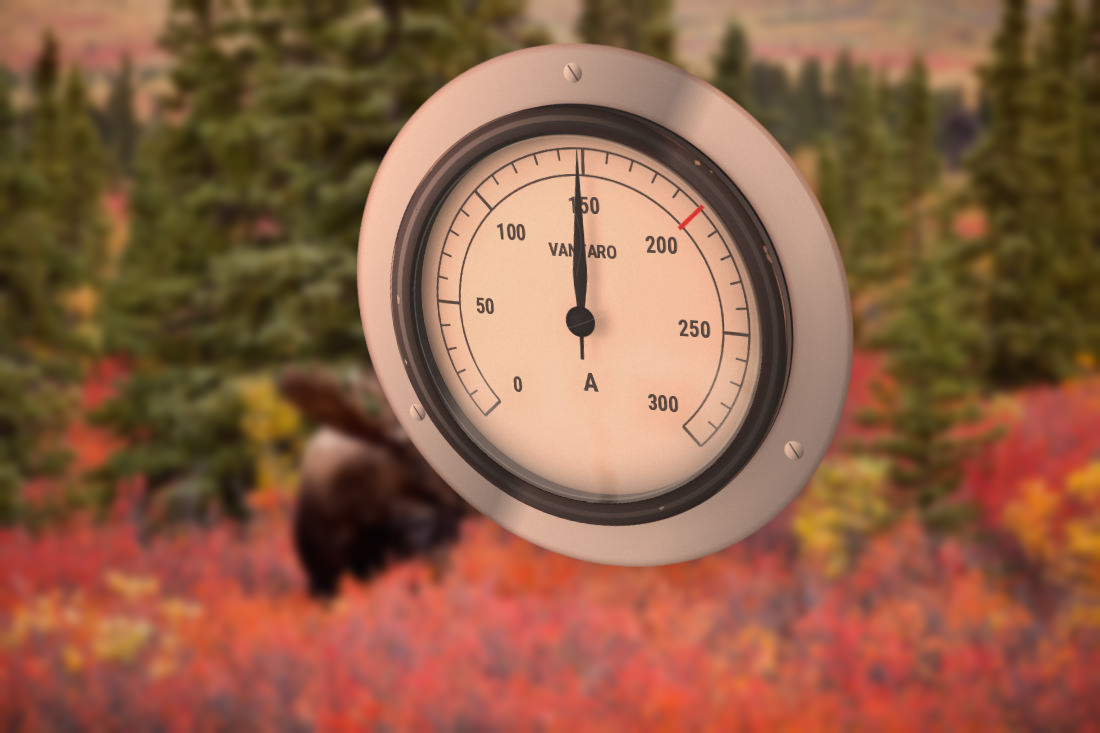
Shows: 150 A
